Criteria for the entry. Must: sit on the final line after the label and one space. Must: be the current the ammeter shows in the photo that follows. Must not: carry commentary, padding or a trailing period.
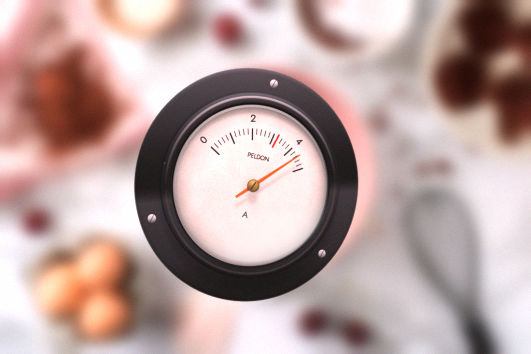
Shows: 4.4 A
